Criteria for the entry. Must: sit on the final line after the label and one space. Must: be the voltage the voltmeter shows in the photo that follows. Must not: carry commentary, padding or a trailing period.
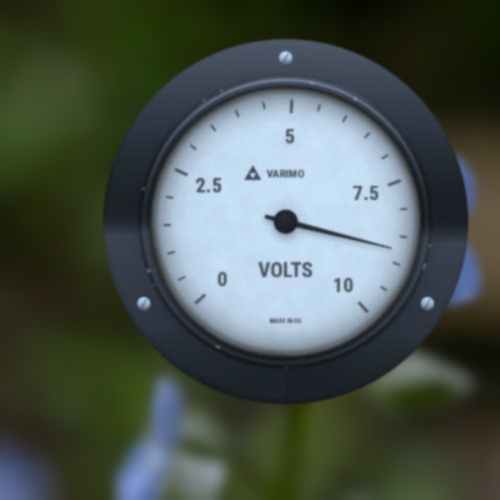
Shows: 8.75 V
